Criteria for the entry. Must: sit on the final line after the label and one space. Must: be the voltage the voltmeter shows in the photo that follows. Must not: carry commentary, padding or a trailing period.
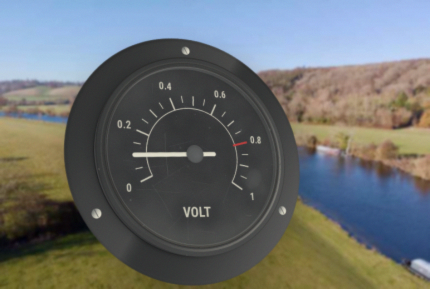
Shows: 0.1 V
